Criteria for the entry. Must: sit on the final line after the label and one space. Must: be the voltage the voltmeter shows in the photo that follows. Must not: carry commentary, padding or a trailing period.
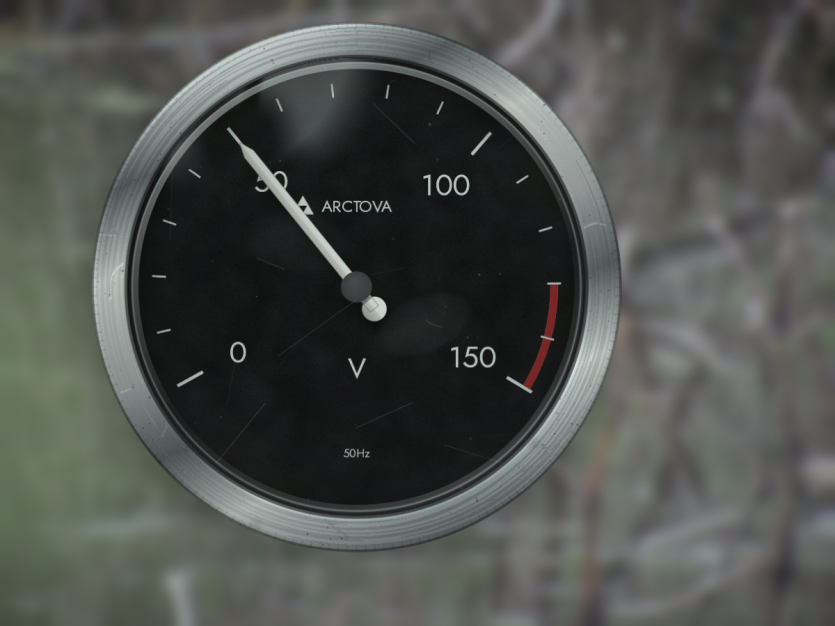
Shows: 50 V
